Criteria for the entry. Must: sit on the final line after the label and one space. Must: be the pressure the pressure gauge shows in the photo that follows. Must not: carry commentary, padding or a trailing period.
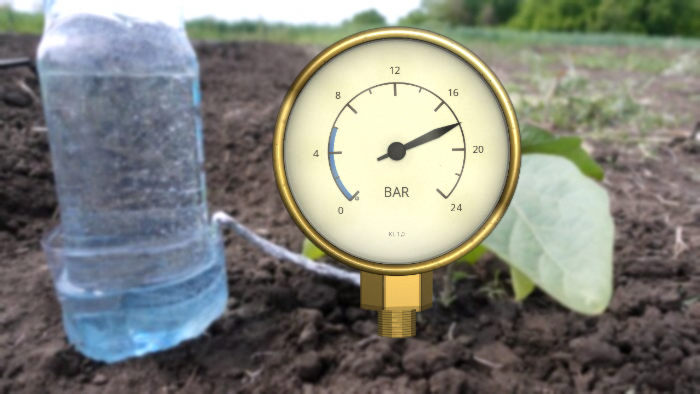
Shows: 18 bar
